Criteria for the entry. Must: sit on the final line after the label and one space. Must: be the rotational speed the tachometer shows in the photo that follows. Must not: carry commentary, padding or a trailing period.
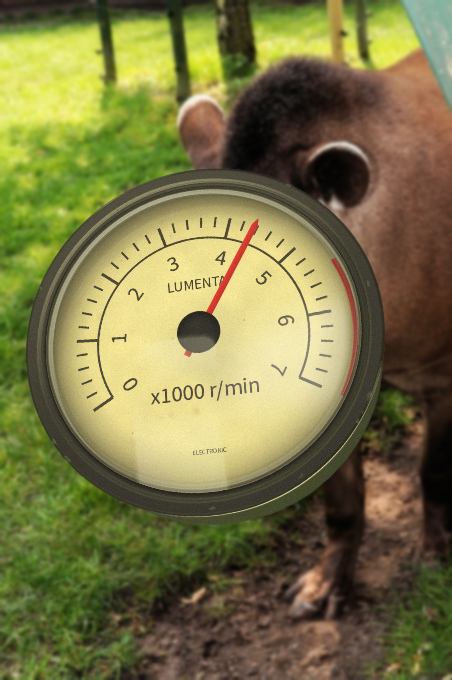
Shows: 4400 rpm
